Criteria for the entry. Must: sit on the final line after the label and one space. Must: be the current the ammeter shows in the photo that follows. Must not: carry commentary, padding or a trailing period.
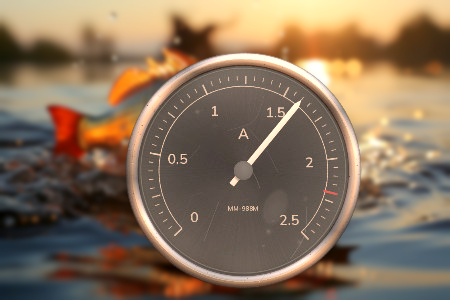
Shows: 1.6 A
